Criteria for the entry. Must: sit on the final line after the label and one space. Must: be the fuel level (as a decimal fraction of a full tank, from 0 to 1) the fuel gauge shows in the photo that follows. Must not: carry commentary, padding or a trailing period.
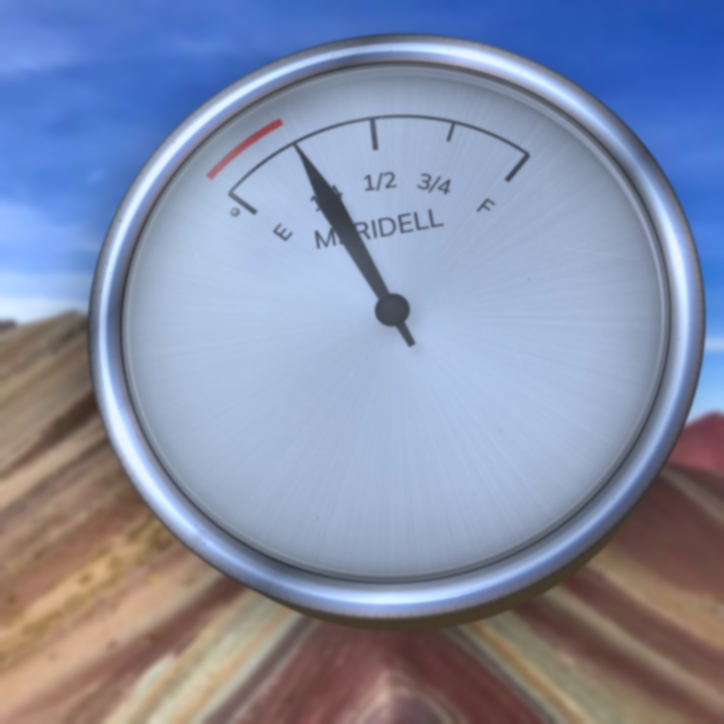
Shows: 0.25
